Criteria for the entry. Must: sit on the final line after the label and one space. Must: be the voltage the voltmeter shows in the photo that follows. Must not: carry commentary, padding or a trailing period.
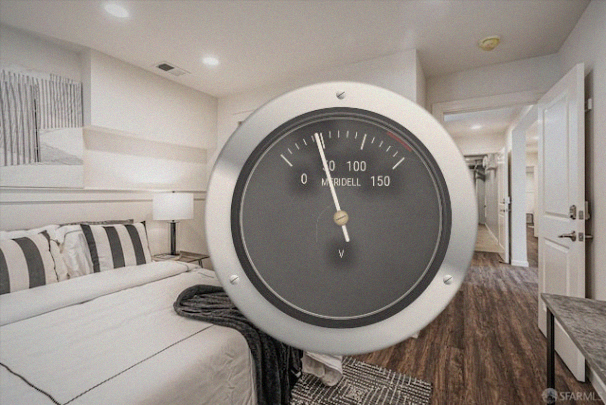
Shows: 45 V
